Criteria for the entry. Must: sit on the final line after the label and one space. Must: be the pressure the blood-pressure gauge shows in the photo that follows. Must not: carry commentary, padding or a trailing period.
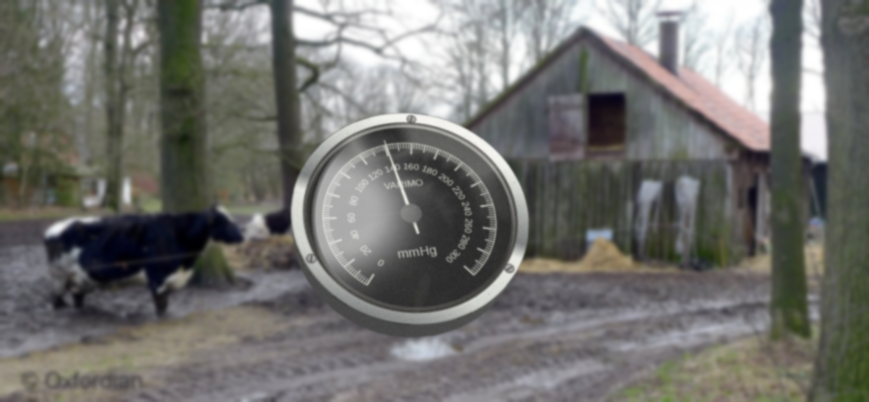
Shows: 140 mmHg
